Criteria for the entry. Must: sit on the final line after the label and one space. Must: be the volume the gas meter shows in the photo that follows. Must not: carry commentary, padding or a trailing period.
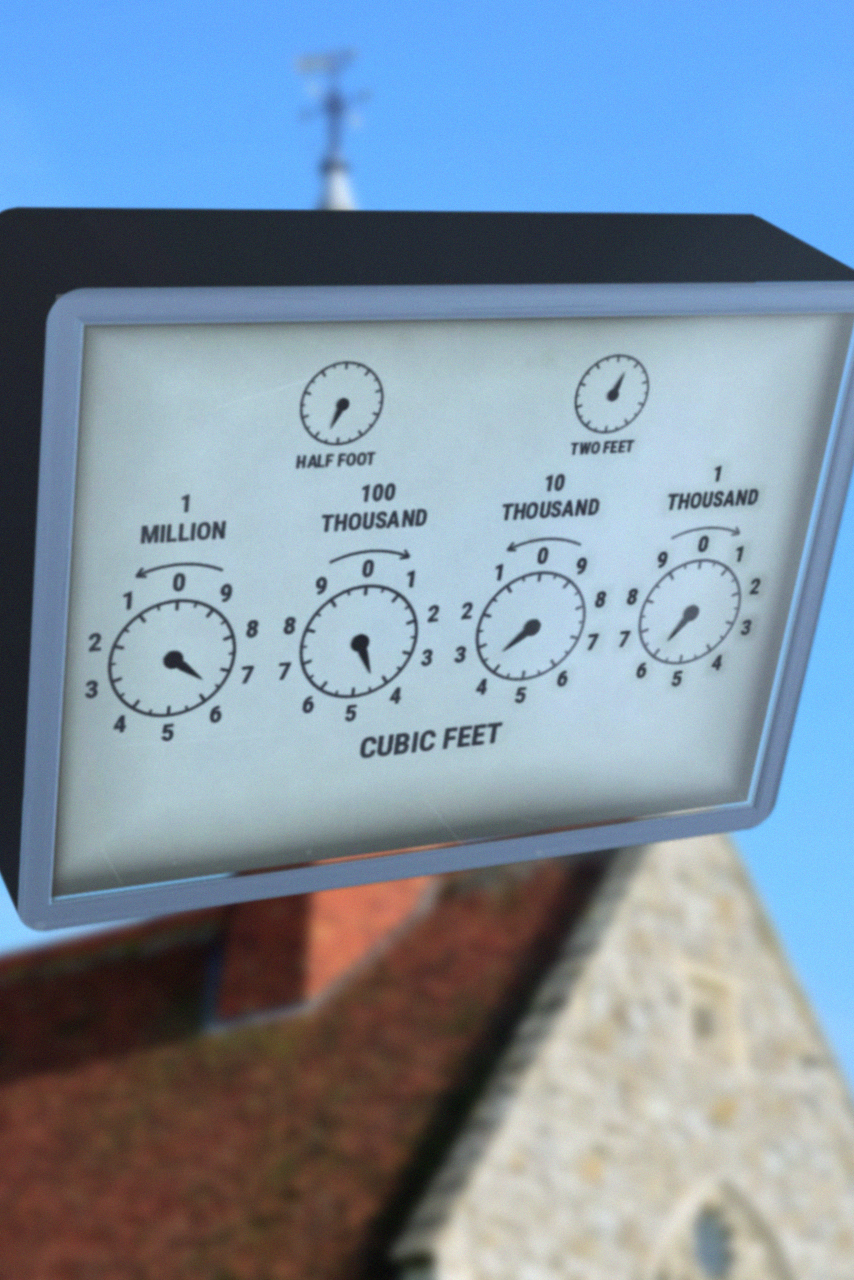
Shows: 643600 ft³
